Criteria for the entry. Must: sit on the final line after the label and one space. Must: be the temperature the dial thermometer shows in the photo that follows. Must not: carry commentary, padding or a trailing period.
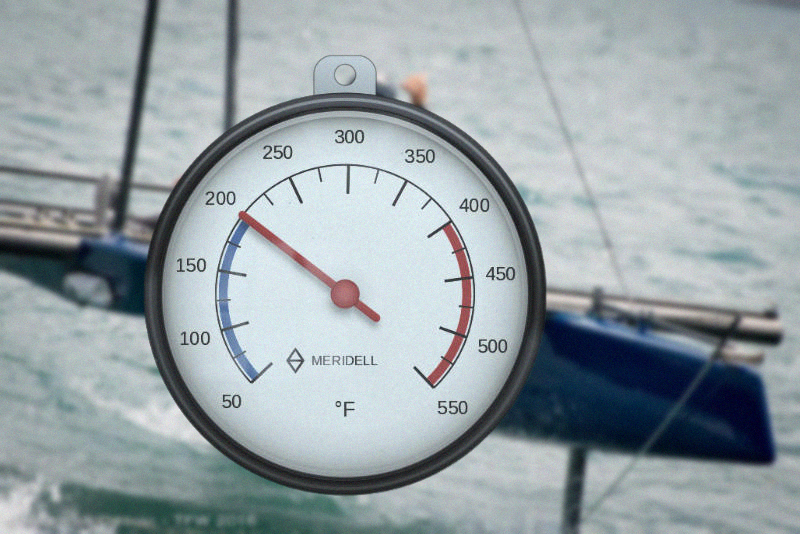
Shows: 200 °F
